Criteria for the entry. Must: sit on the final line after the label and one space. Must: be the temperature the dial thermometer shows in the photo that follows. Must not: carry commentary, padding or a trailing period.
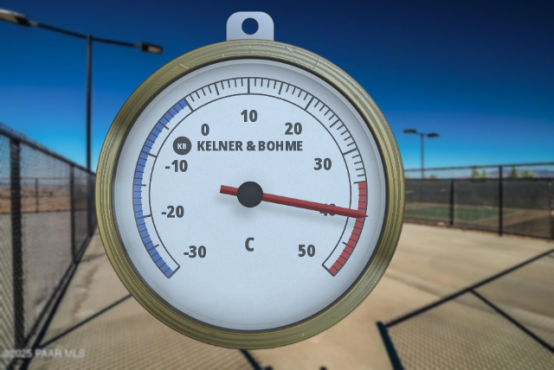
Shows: 40 °C
